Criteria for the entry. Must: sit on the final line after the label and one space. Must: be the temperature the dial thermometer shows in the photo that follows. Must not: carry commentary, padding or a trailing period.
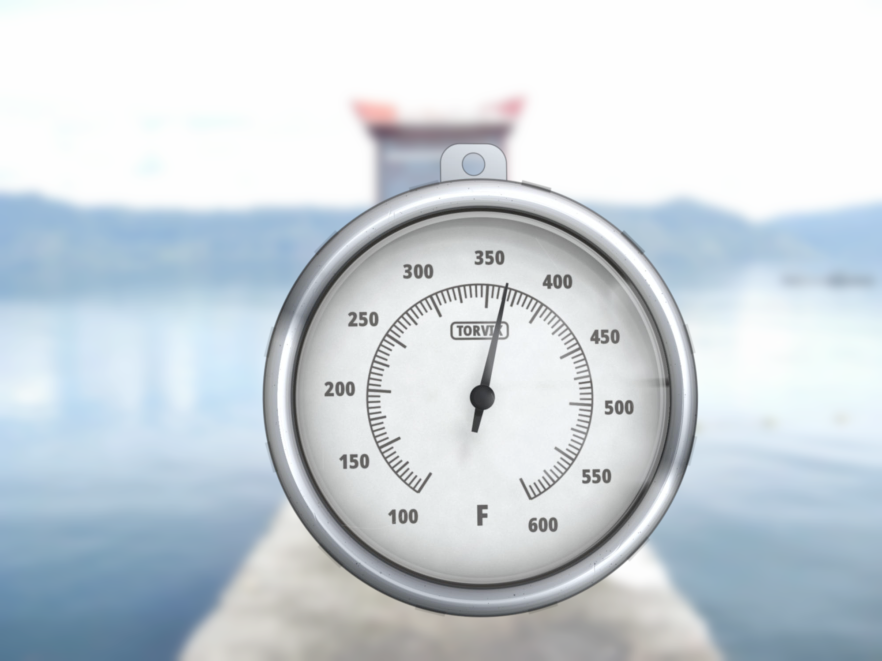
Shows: 365 °F
